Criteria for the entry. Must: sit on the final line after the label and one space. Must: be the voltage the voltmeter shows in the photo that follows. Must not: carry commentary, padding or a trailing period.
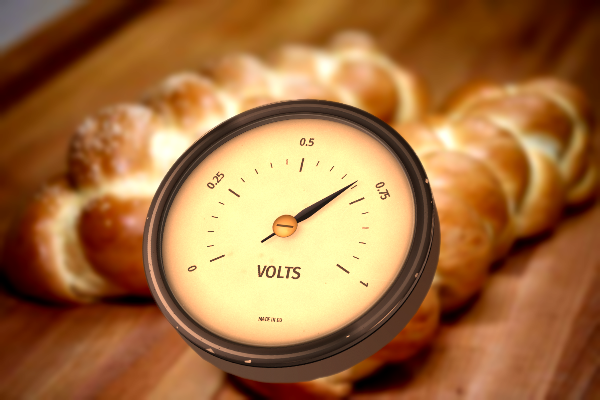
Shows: 0.7 V
